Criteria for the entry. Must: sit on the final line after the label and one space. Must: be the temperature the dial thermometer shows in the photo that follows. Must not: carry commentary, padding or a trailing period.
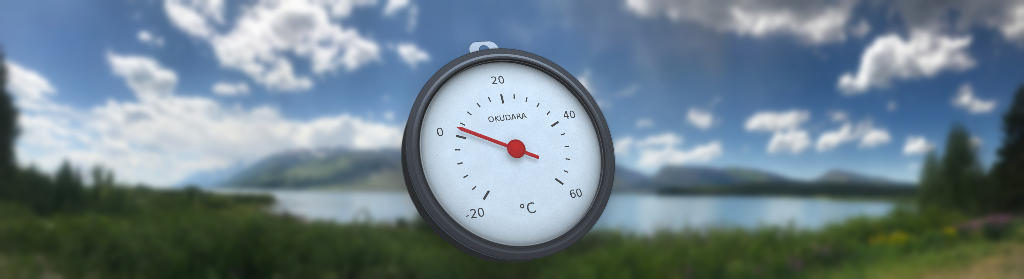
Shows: 2 °C
